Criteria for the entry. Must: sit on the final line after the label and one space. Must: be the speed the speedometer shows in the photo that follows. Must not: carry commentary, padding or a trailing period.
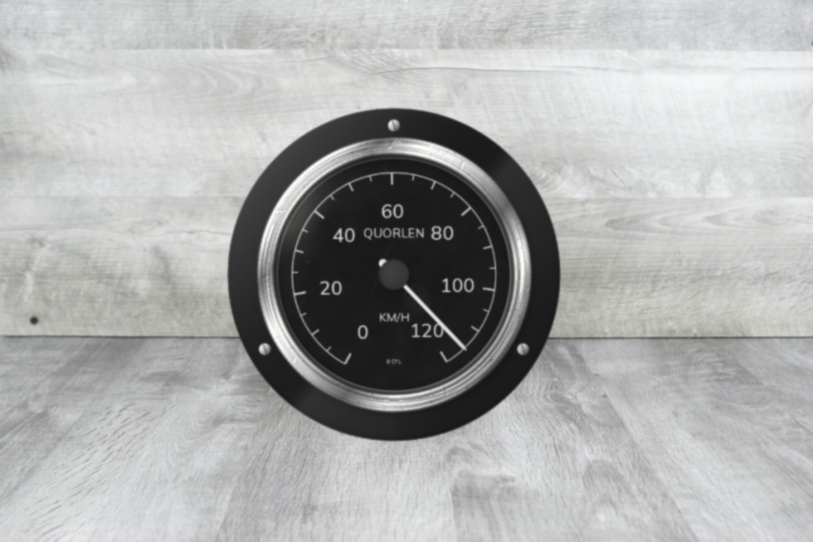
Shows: 115 km/h
